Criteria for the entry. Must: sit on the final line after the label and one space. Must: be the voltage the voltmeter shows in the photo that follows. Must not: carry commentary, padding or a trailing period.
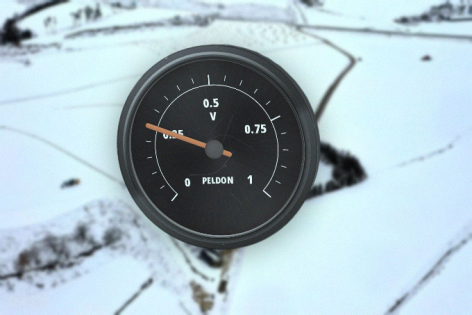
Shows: 0.25 V
